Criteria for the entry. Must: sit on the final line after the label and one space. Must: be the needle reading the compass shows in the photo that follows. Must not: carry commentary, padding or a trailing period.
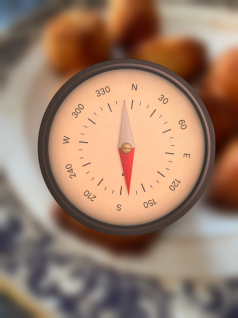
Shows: 170 °
